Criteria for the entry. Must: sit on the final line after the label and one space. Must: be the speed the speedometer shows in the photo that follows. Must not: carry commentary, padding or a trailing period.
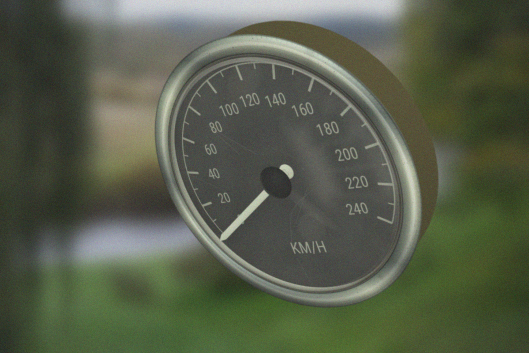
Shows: 0 km/h
